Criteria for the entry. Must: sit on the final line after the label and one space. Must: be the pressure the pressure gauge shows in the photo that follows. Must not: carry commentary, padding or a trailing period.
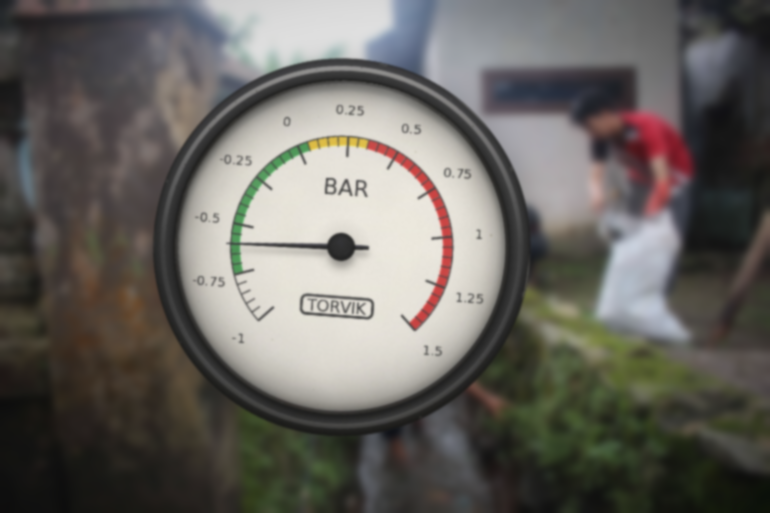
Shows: -0.6 bar
